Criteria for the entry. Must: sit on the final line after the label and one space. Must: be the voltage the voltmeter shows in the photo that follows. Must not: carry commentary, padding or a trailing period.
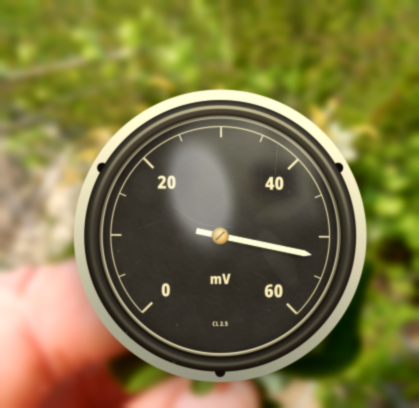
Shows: 52.5 mV
